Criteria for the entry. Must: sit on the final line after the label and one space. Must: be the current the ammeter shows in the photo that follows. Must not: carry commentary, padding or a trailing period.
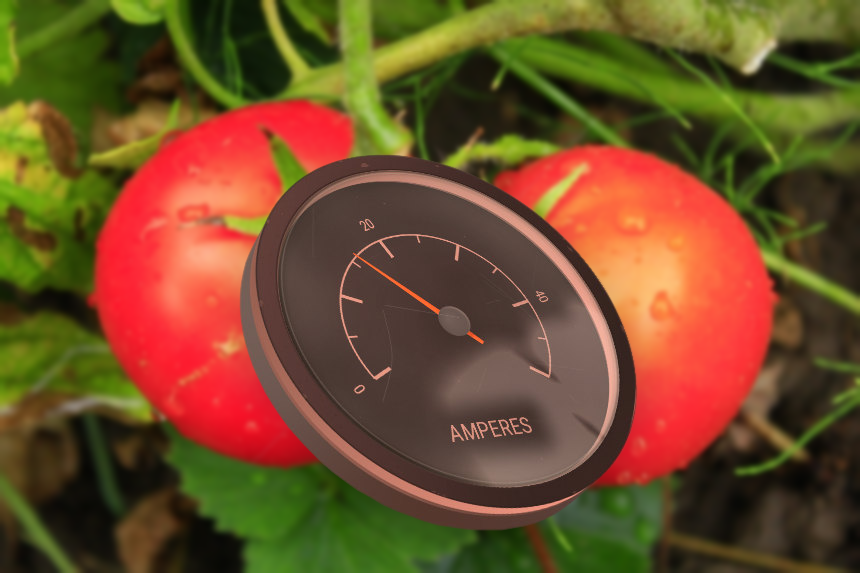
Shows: 15 A
